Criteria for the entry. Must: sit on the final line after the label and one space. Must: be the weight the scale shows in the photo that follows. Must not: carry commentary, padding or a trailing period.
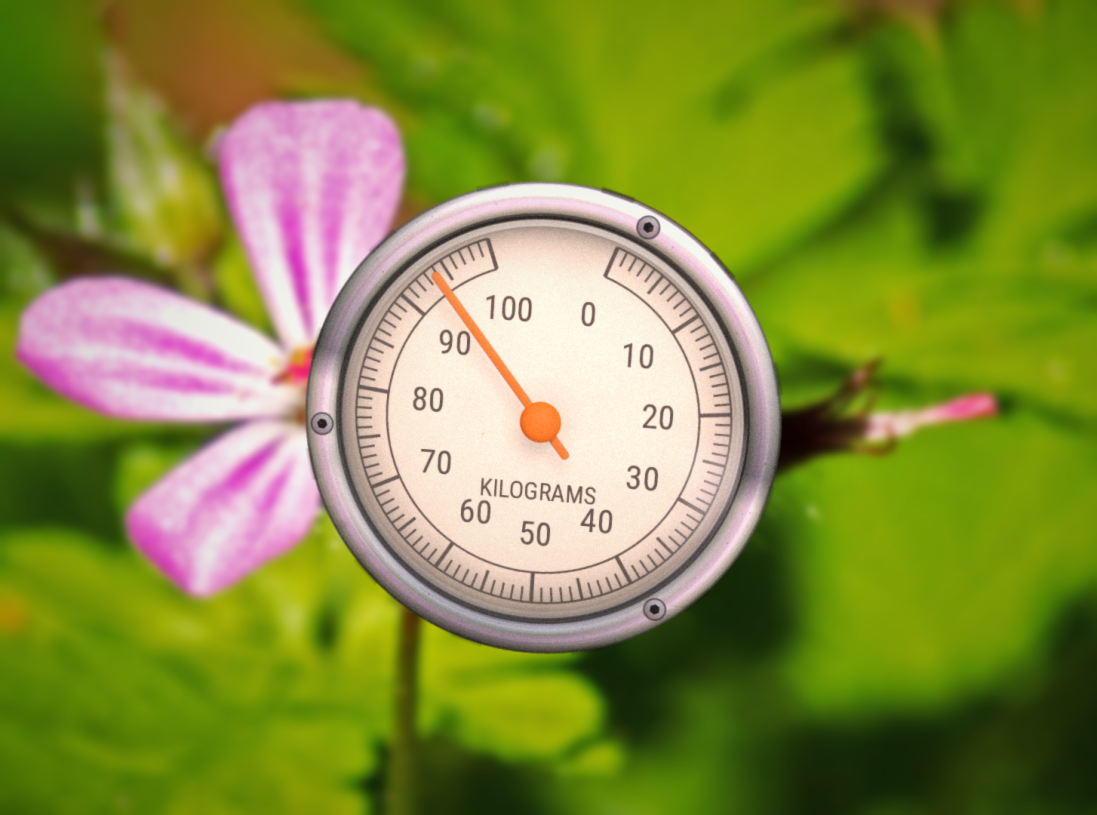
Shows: 94 kg
